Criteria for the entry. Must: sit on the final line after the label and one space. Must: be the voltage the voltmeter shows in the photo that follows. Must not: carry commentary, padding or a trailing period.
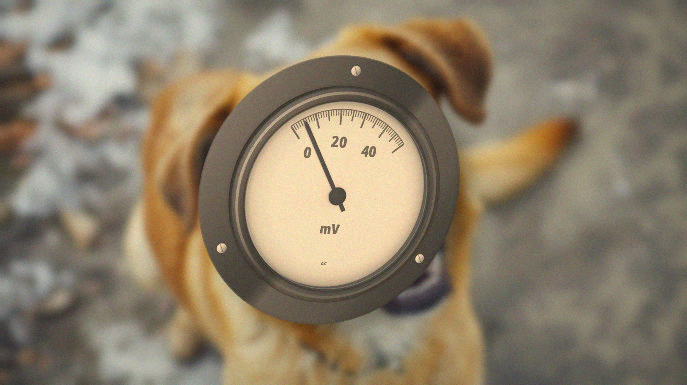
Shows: 5 mV
